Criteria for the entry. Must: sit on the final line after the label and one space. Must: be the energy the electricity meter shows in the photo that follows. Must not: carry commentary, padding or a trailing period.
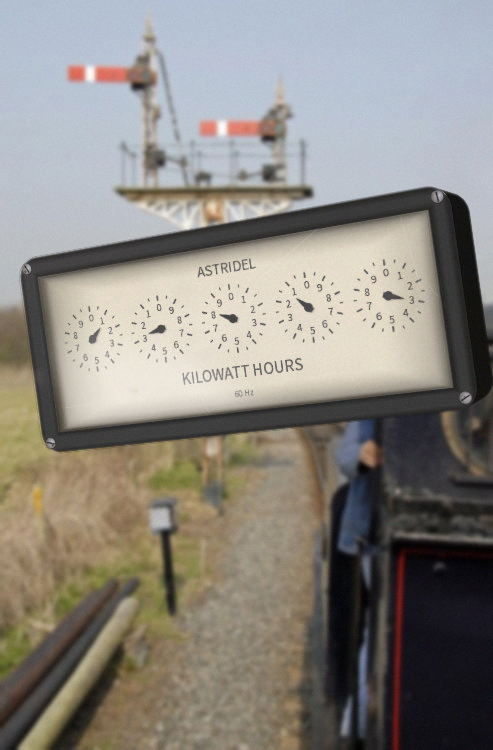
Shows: 12813 kWh
